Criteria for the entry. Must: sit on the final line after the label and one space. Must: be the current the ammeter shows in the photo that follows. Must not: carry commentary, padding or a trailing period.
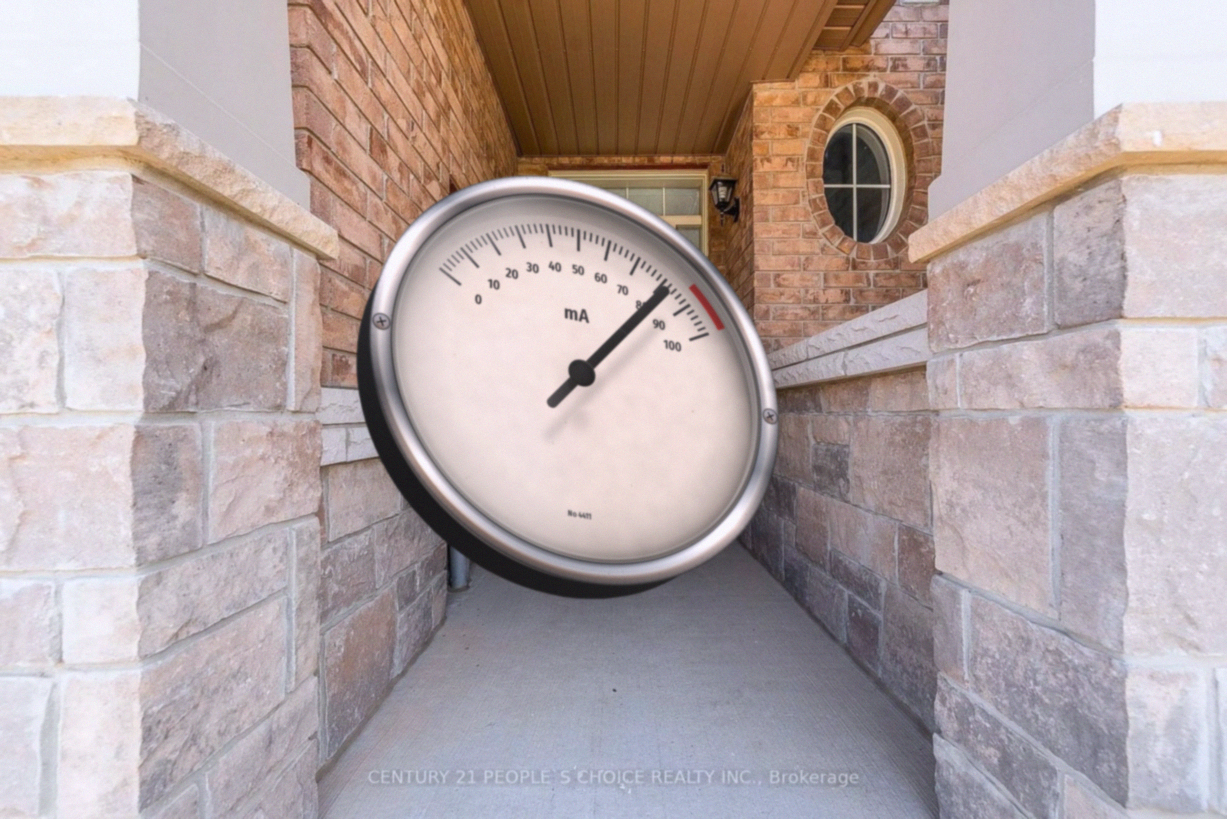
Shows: 82 mA
